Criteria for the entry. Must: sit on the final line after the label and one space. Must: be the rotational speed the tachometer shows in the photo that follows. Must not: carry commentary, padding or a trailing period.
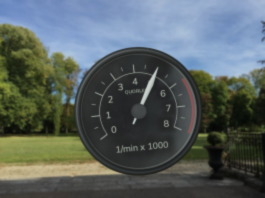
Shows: 5000 rpm
